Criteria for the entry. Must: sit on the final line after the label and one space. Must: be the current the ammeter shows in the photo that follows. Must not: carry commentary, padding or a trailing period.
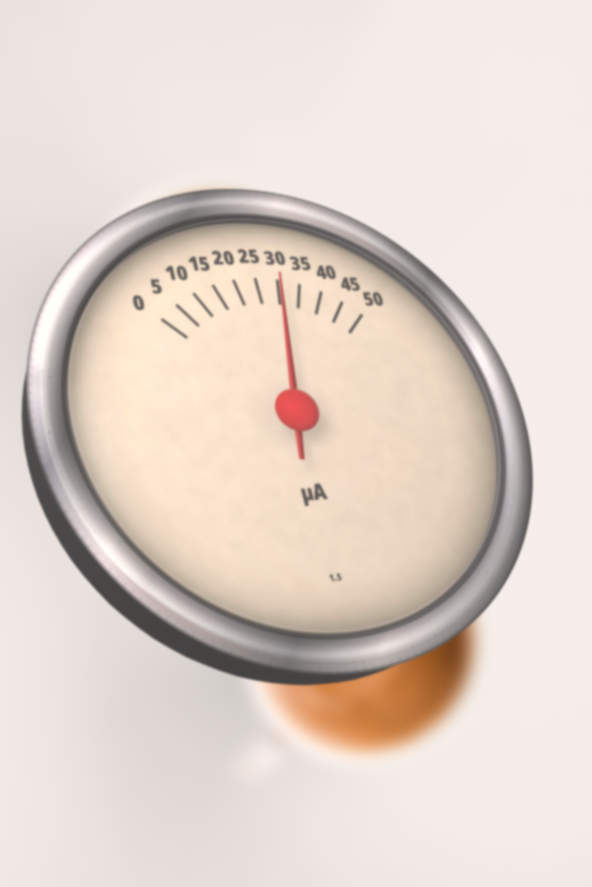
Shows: 30 µA
